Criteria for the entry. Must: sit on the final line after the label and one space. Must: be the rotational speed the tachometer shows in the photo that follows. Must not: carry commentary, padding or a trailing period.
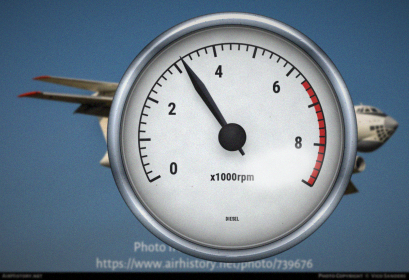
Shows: 3200 rpm
